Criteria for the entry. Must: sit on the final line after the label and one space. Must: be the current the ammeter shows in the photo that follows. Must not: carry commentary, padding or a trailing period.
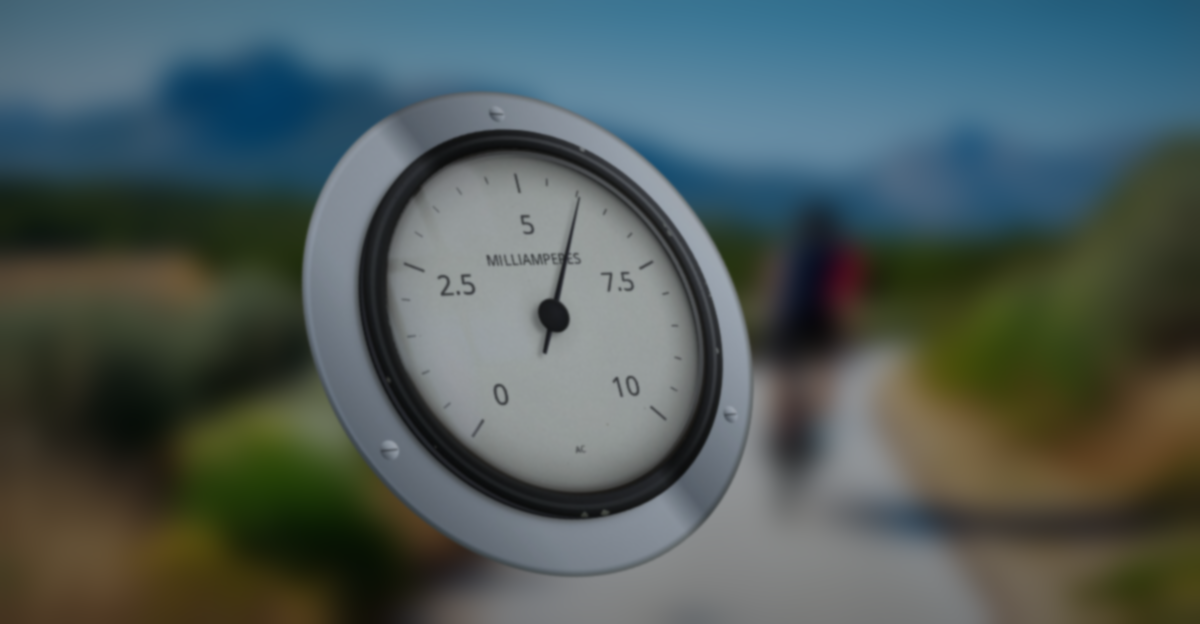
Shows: 6 mA
